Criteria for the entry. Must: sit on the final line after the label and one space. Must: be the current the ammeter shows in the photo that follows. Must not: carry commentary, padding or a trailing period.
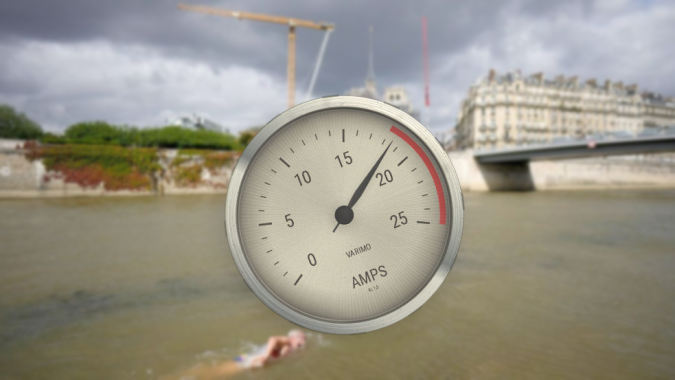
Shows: 18.5 A
